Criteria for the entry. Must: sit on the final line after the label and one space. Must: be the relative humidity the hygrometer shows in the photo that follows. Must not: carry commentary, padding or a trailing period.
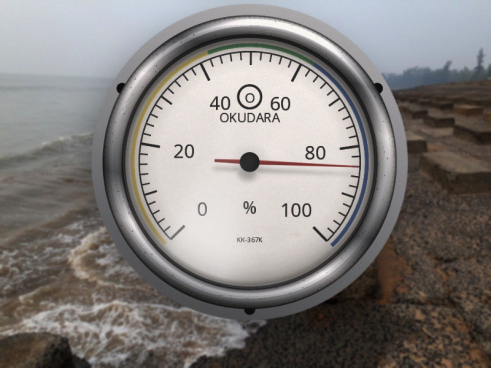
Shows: 84 %
